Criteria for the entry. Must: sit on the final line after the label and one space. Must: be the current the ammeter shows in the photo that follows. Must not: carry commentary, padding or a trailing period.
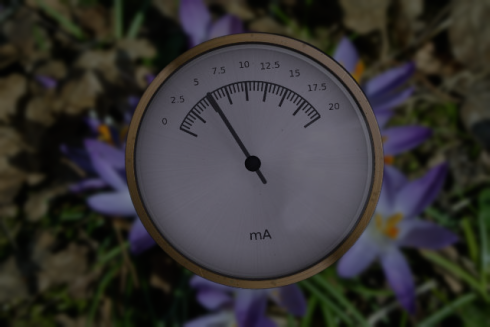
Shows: 5.5 mA
